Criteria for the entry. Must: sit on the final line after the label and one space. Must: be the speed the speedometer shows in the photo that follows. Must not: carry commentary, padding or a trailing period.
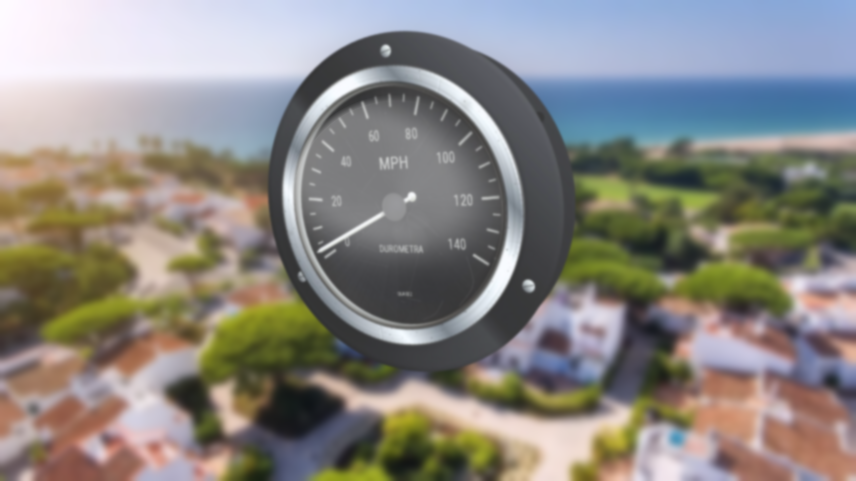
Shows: 2.5 mph
